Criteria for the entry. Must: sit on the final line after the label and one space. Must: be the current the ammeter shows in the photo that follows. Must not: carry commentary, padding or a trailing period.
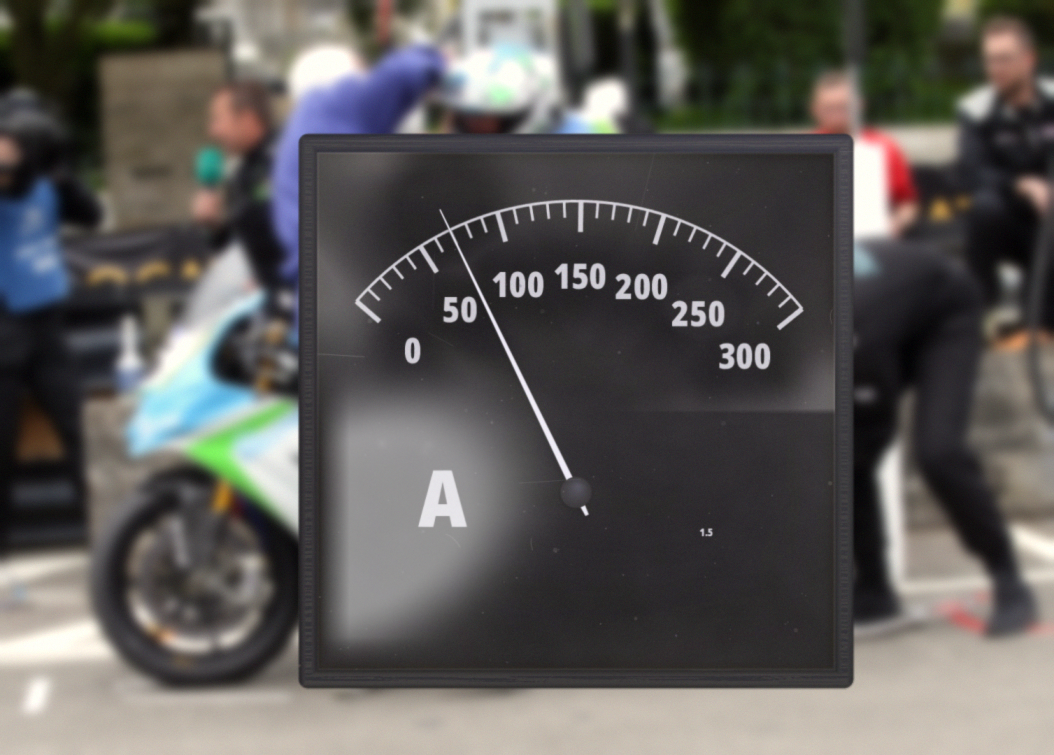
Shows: 70 A
